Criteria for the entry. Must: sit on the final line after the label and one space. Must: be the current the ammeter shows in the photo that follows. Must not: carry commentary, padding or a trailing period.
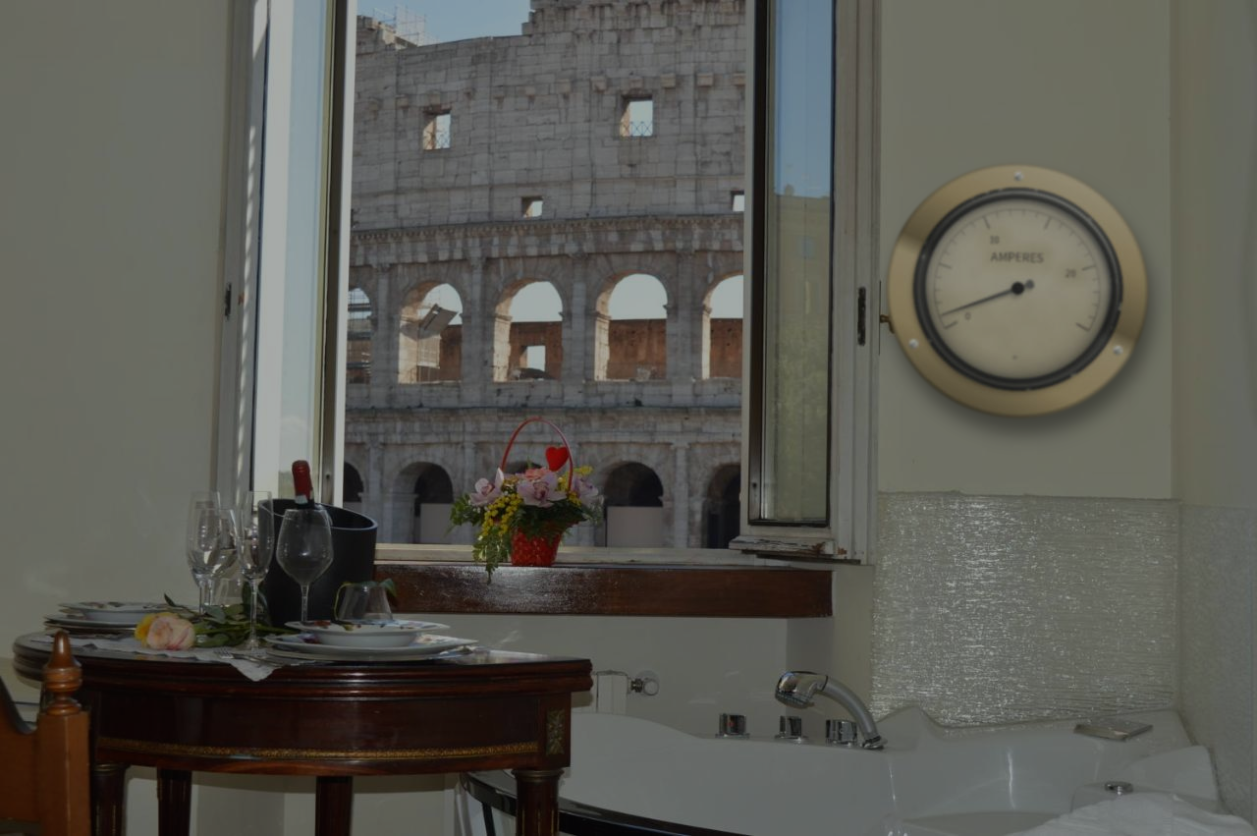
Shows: 1 A
